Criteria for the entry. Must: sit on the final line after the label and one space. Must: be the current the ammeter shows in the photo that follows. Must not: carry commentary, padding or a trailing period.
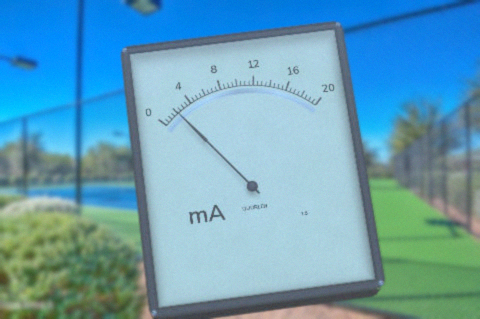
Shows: 2 mA
